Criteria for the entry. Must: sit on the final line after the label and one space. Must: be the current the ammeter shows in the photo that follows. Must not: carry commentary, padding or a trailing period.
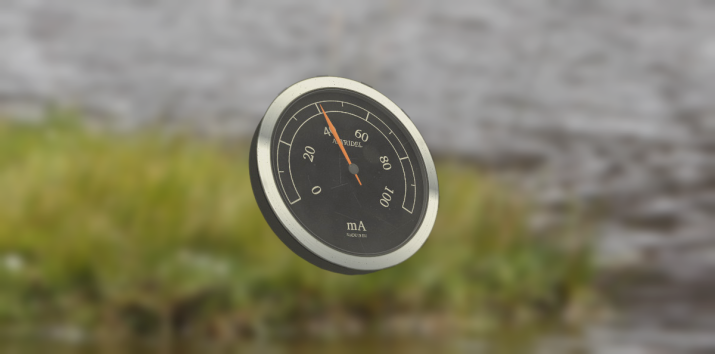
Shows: 40 mA
